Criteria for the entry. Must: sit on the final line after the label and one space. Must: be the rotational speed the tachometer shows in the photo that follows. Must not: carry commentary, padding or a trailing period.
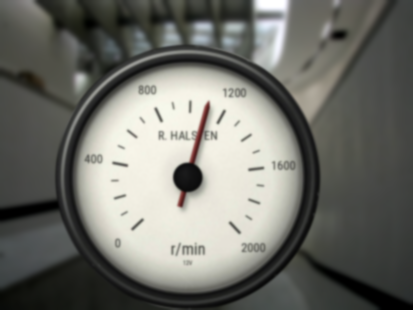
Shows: 1100 rpm
